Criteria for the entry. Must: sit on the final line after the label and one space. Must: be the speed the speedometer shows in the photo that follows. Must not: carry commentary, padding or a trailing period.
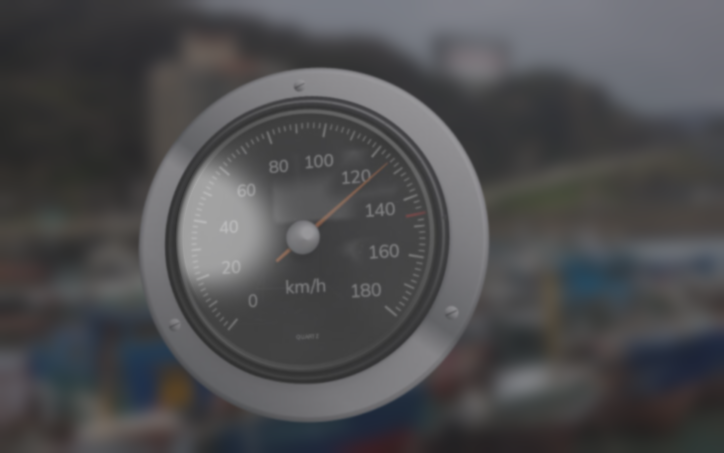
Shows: 126 km/h
